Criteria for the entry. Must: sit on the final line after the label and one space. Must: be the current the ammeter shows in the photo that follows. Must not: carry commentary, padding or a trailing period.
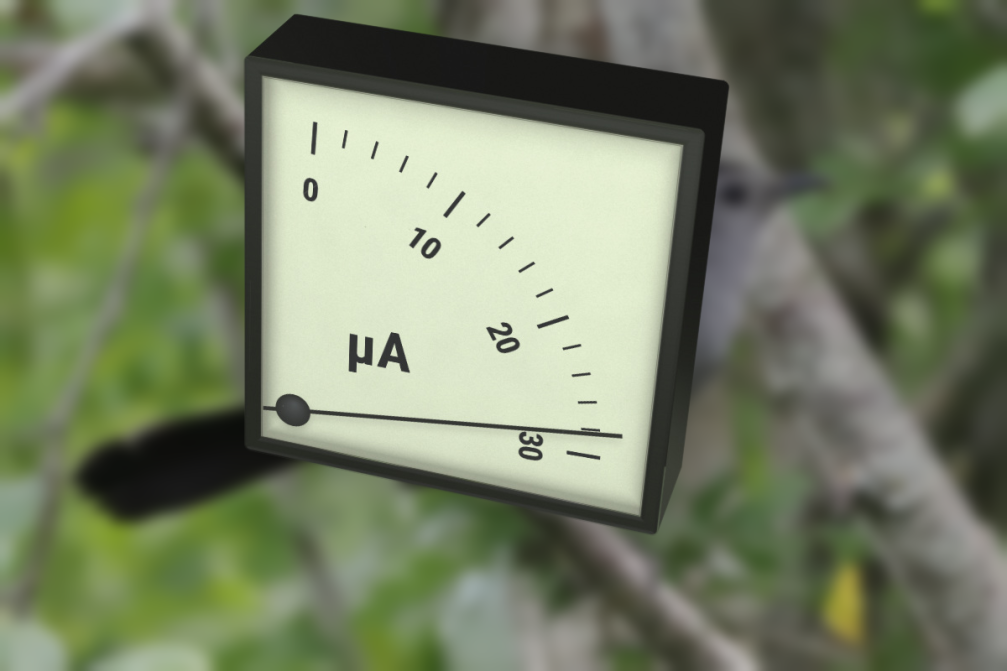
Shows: 28 µA
